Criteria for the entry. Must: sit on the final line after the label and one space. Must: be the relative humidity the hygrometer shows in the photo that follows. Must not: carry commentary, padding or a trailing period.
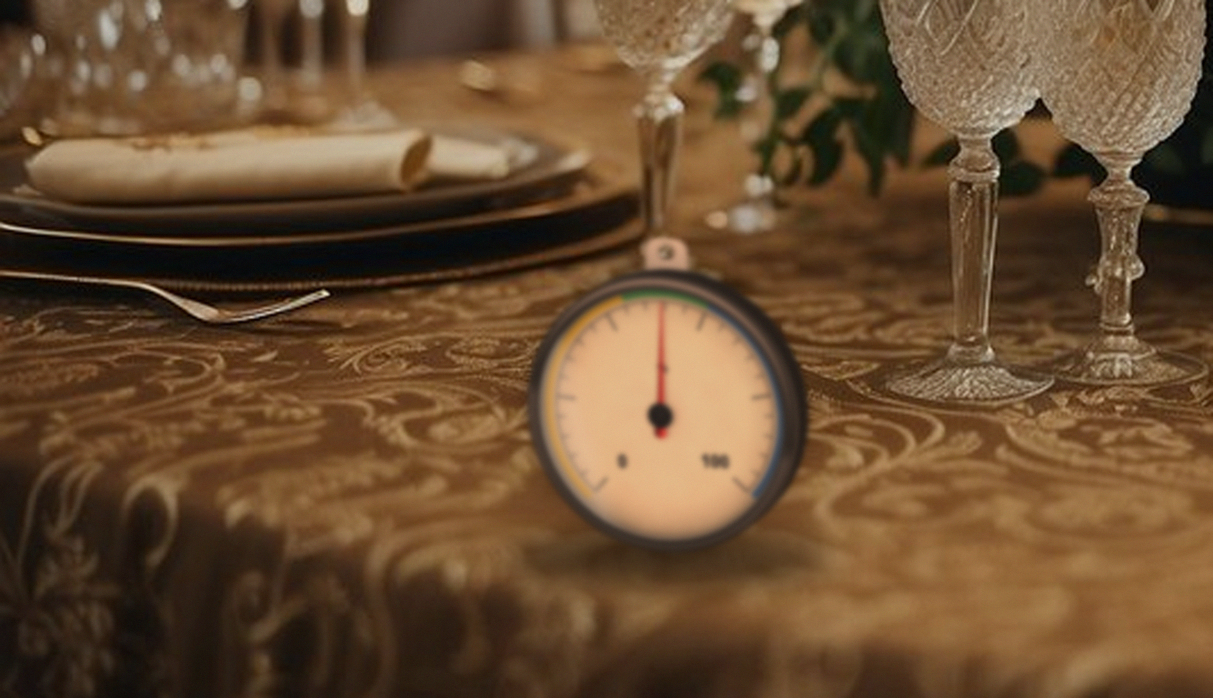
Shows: 52 %
